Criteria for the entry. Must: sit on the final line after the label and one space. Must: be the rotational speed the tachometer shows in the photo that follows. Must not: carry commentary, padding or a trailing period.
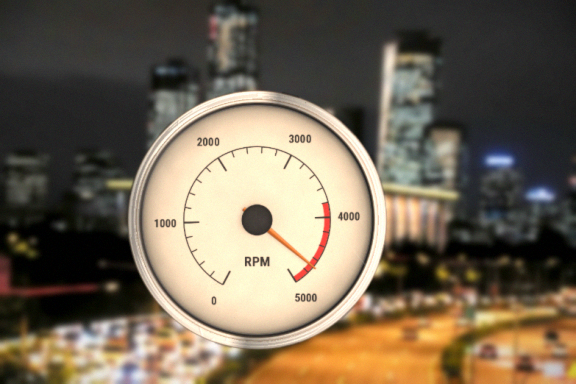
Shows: 4700 rpm
